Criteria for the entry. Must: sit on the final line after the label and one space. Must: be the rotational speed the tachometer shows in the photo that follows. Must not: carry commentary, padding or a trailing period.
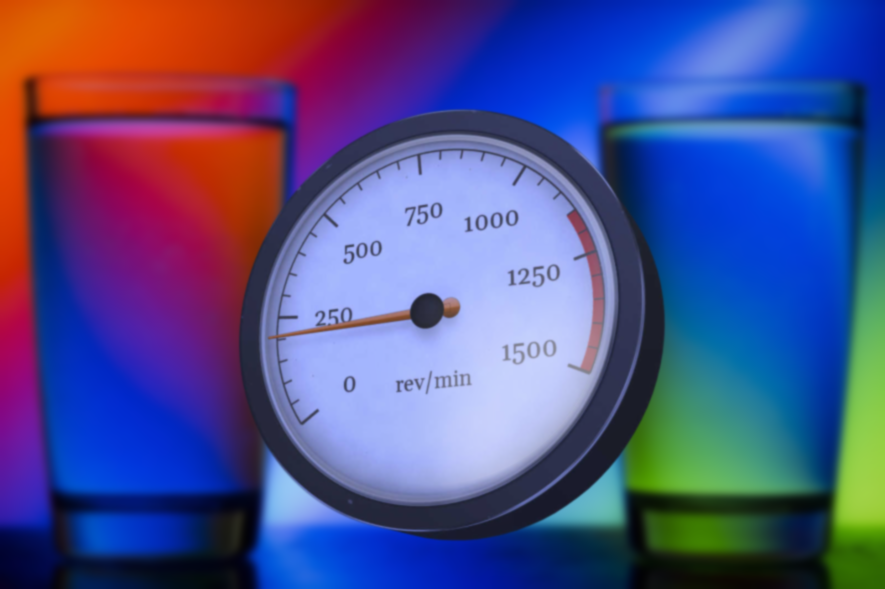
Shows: 200 rpm
